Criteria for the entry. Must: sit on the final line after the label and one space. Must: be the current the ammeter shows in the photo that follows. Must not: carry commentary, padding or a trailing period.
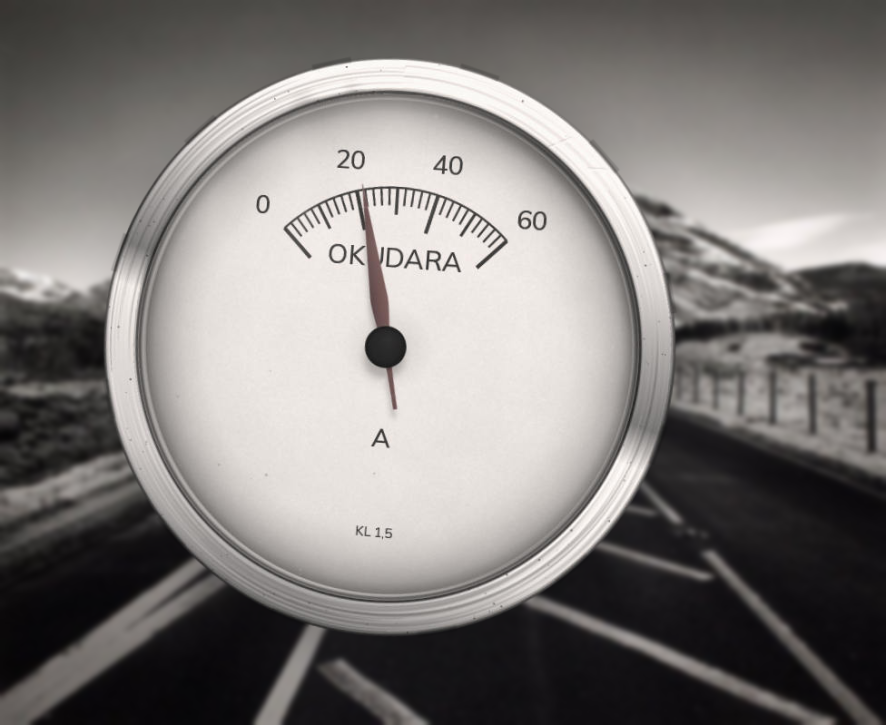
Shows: 22 A
